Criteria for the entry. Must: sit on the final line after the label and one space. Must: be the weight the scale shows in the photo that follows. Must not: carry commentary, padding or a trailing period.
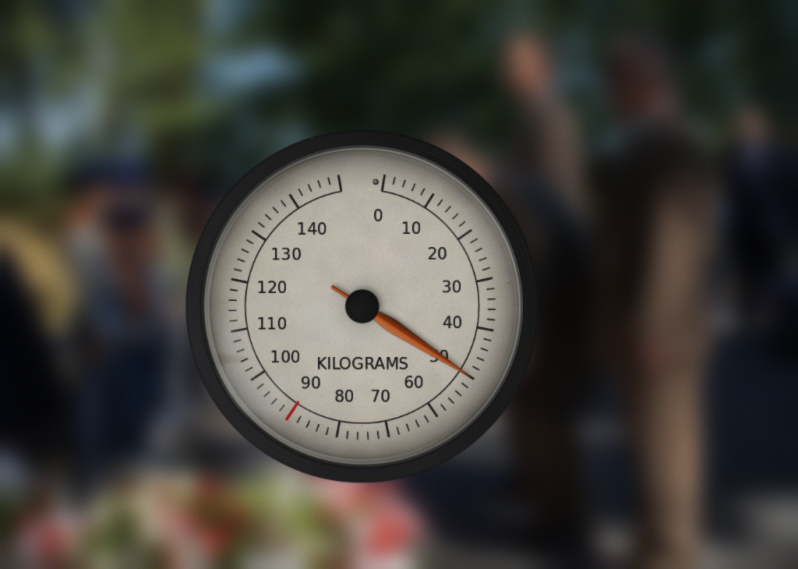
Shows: 50 kg
